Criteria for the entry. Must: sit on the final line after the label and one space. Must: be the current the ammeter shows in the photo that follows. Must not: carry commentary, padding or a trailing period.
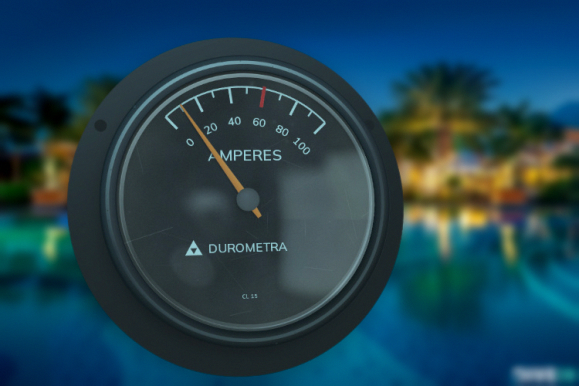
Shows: 10 A
